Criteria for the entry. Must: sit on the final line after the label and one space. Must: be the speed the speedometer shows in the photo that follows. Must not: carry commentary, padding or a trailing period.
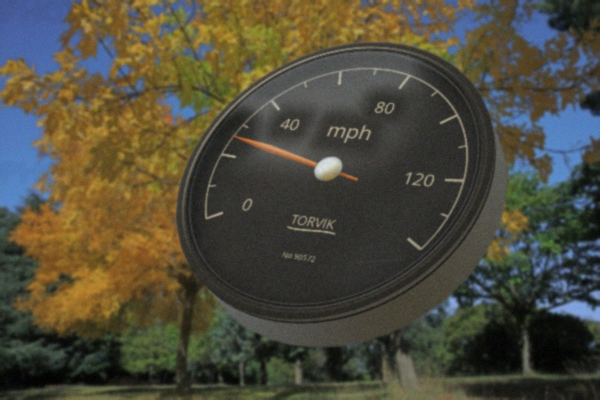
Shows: 25 mph
